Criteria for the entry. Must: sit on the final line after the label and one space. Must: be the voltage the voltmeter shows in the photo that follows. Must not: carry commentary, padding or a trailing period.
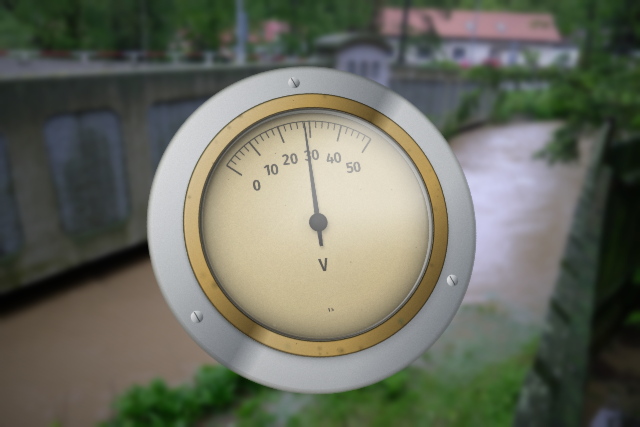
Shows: 28 V
